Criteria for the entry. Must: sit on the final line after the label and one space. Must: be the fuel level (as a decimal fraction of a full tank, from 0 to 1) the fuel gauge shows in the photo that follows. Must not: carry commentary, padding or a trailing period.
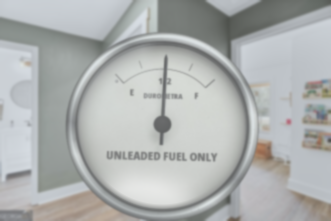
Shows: 0.5
